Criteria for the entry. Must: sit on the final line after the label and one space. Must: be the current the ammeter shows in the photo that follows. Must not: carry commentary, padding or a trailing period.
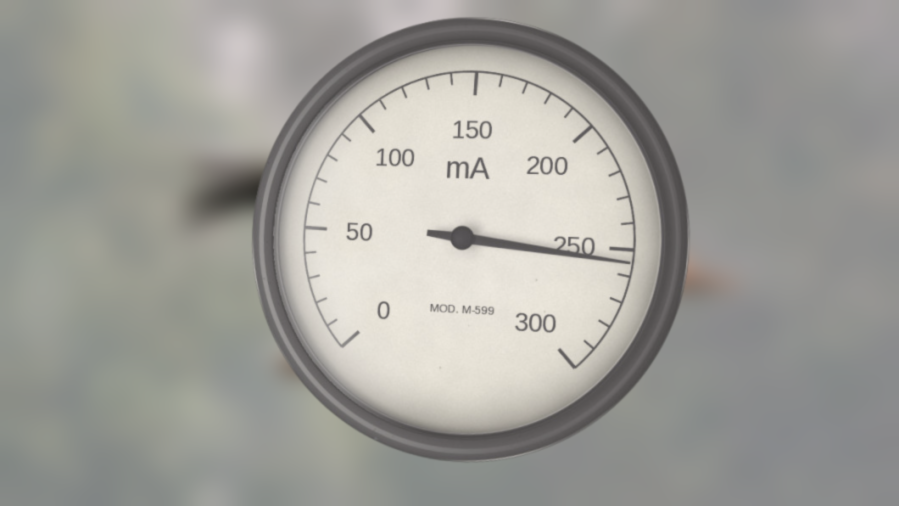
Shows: 255 mA
